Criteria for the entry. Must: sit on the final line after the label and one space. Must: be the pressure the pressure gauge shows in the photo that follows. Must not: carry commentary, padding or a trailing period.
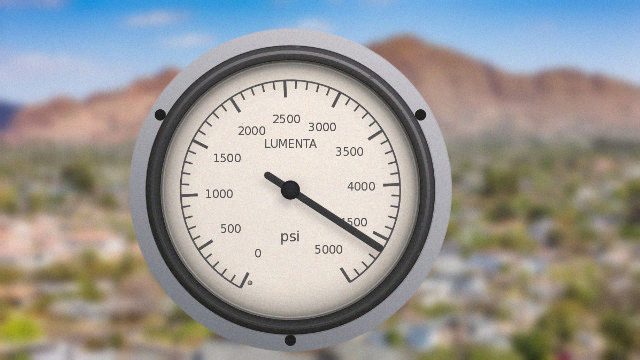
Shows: 4600 psi
